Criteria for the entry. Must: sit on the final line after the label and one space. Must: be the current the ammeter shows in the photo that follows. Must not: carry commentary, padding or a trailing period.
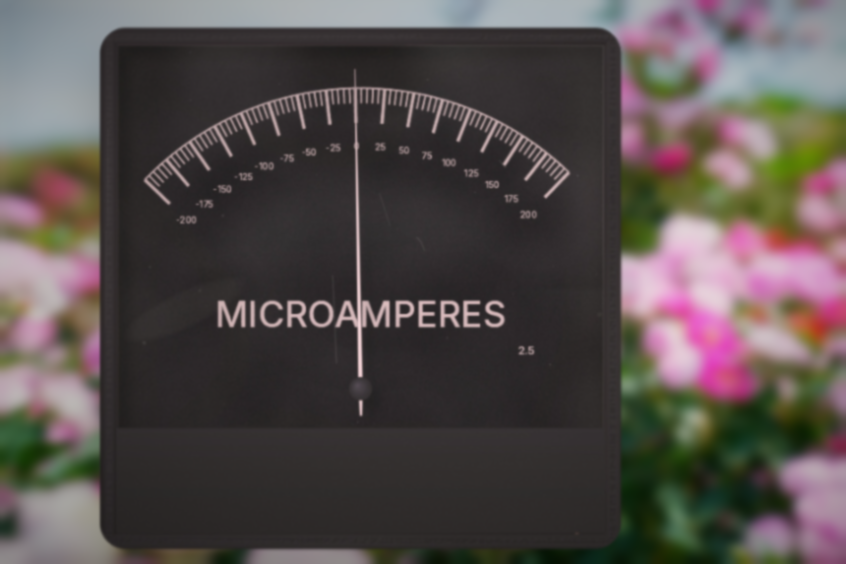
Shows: 0 µA
